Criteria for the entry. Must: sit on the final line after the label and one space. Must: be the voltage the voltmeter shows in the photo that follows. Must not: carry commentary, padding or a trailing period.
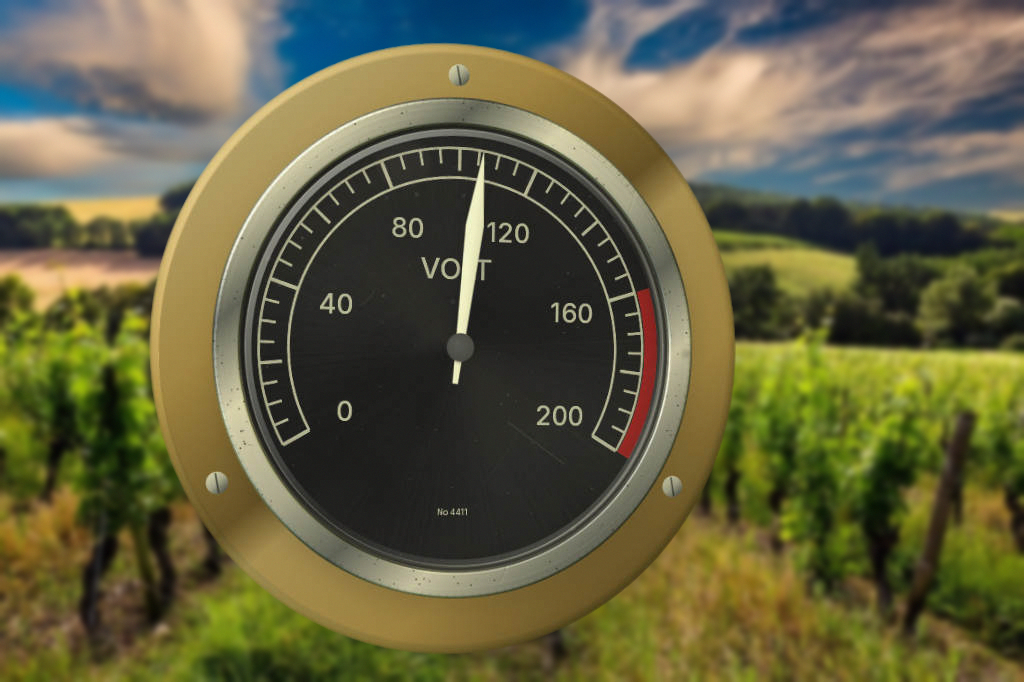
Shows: 105 V
